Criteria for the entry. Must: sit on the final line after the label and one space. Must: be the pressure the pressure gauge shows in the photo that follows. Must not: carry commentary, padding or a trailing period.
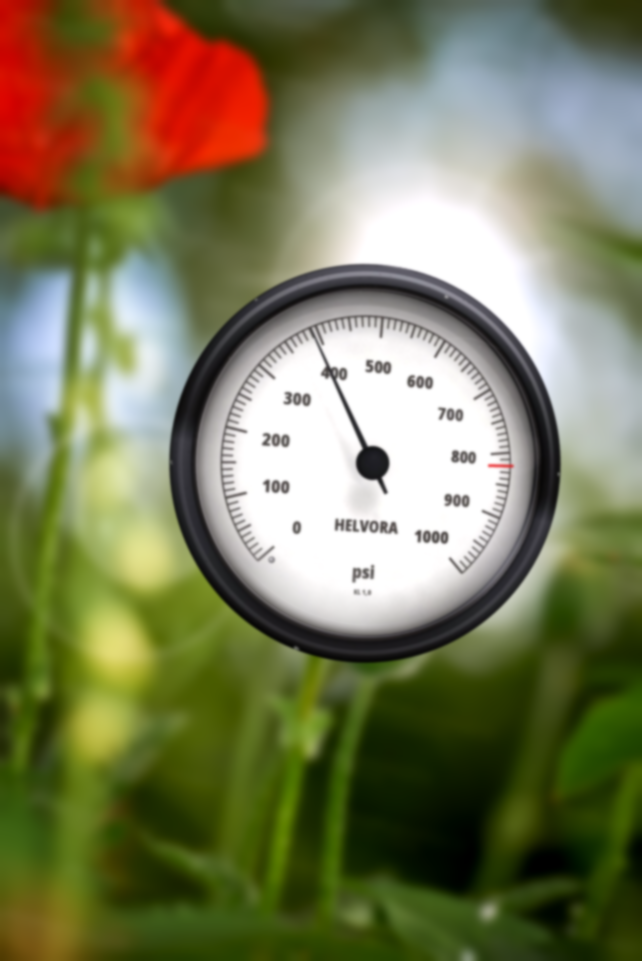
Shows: 390 psi
